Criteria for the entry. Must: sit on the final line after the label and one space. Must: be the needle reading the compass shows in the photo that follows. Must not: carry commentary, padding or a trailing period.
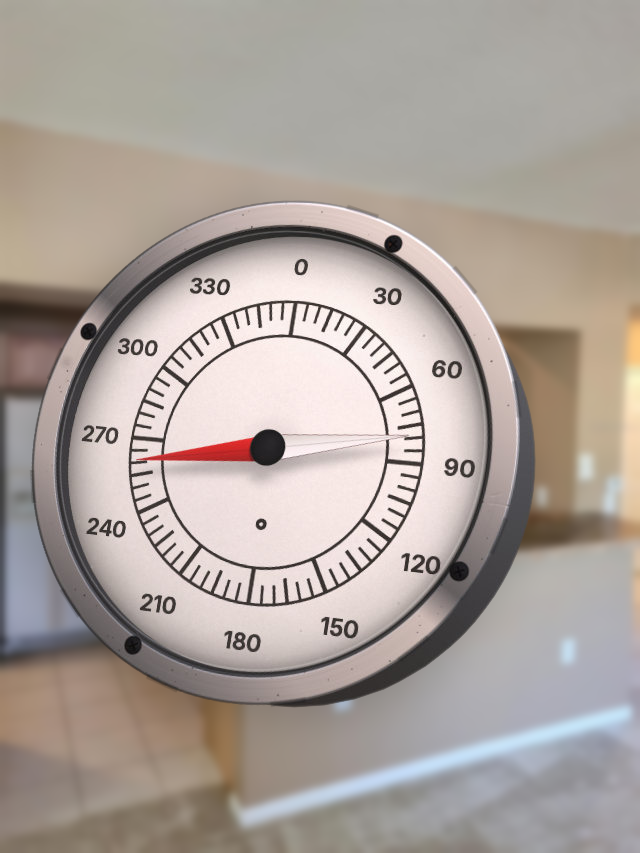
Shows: 260 °
